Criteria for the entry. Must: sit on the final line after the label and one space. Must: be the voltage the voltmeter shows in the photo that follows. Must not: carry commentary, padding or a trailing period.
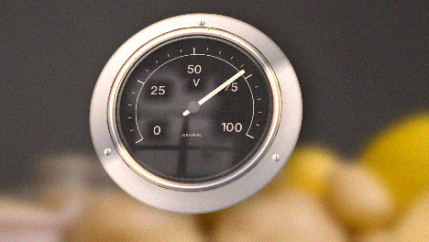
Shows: 72.5 V
